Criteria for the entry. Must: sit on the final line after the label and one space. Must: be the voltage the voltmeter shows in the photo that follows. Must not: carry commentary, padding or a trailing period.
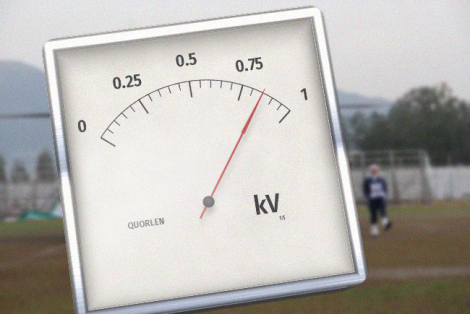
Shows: 0.85 kV
